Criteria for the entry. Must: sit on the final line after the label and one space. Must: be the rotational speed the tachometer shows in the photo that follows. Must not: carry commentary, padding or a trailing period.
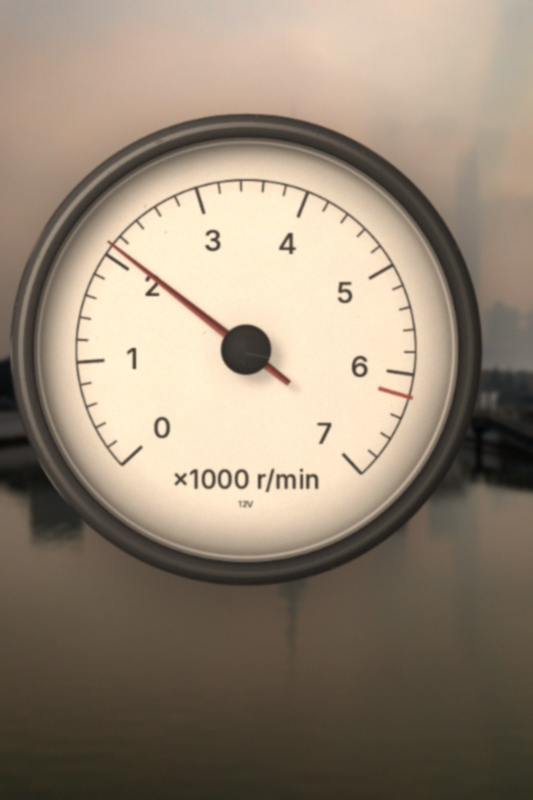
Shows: 2100 rpm
